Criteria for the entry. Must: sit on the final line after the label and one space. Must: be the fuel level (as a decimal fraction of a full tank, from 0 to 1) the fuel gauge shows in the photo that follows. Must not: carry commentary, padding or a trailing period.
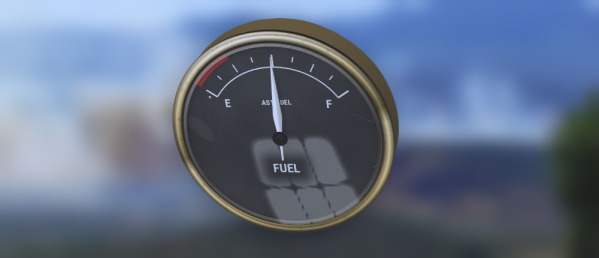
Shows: 0.5
